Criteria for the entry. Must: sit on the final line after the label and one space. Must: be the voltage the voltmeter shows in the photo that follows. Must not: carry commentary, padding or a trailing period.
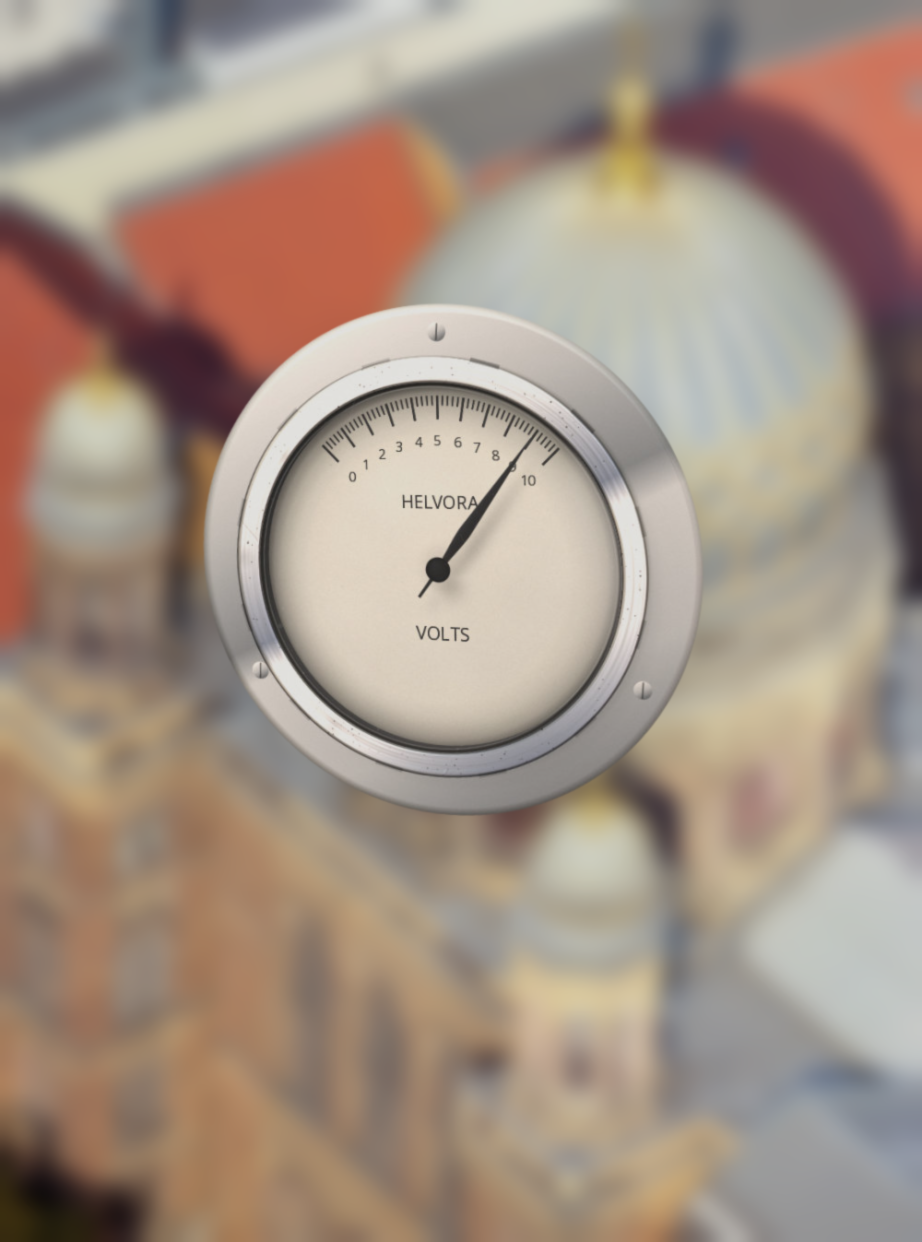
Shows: 9 V
